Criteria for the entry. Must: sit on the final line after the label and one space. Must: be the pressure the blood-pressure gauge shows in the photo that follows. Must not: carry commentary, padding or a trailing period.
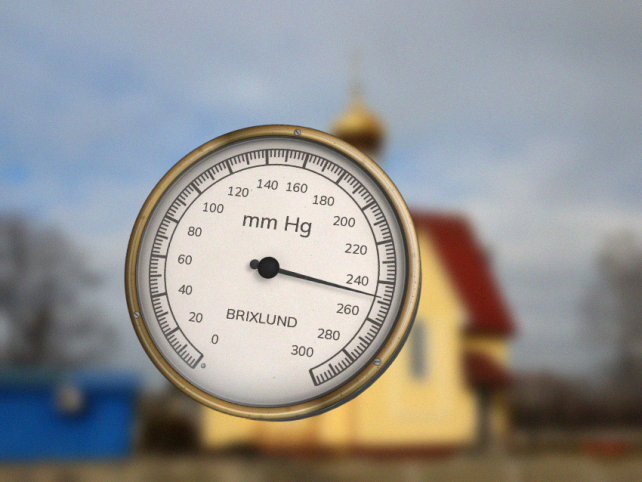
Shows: 248 mmHg
